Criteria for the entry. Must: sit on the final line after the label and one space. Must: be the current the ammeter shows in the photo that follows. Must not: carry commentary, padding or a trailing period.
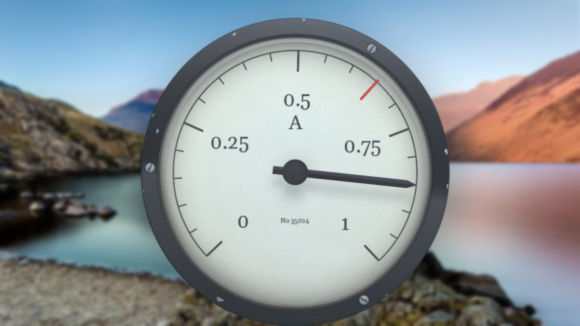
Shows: 0.85 A
